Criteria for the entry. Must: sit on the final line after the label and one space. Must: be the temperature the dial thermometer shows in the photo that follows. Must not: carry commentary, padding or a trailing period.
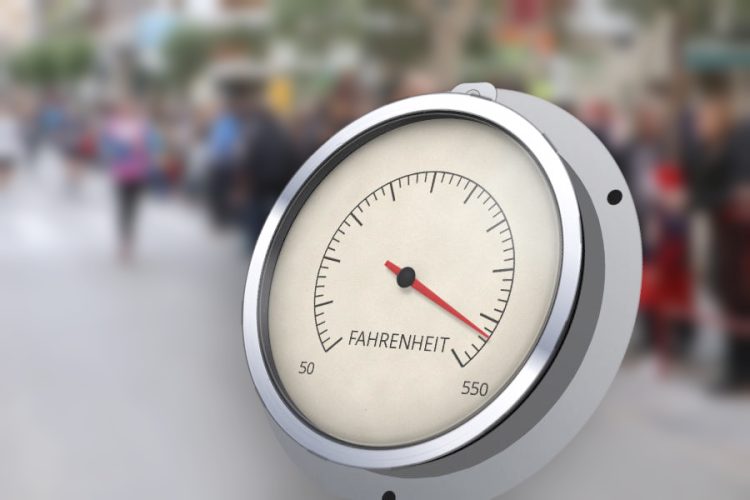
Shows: 515 °F
